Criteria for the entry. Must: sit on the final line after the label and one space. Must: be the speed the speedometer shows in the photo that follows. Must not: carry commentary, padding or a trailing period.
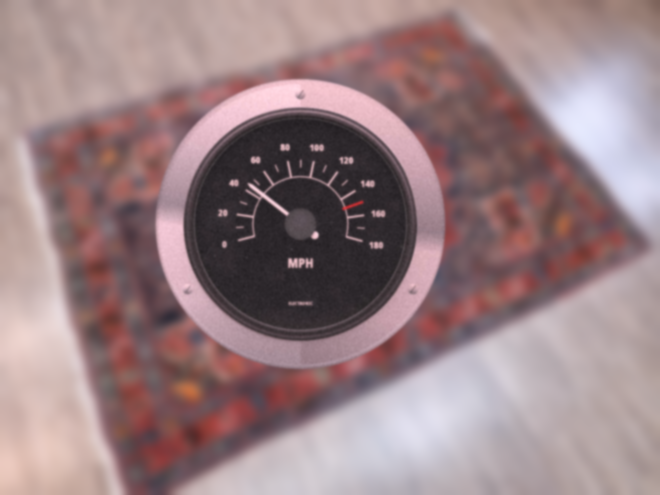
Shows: 45 mph
